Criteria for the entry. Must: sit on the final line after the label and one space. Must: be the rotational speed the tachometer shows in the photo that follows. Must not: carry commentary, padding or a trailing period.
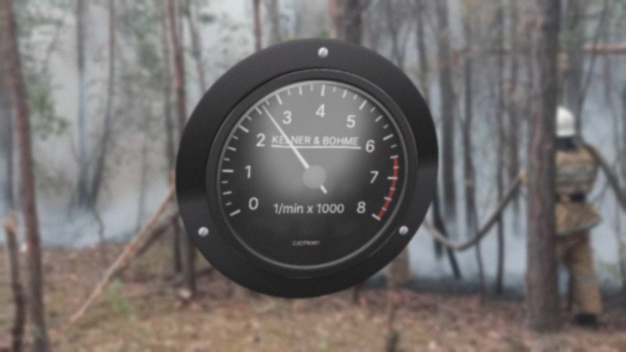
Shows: 2625 rpm
